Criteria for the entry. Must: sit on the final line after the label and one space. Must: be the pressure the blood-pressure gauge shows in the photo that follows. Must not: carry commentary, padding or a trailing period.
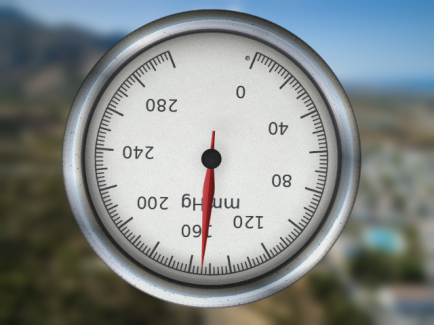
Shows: 154 mmHg
